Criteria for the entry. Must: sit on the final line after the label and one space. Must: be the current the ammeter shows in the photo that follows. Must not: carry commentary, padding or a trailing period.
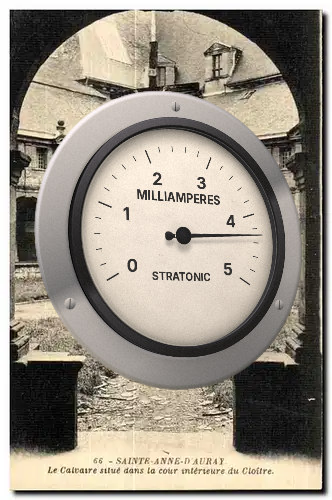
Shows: 4.3 mA
